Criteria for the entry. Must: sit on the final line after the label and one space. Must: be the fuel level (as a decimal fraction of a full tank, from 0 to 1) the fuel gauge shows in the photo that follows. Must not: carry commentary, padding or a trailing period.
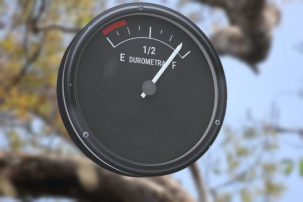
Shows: 0.875
